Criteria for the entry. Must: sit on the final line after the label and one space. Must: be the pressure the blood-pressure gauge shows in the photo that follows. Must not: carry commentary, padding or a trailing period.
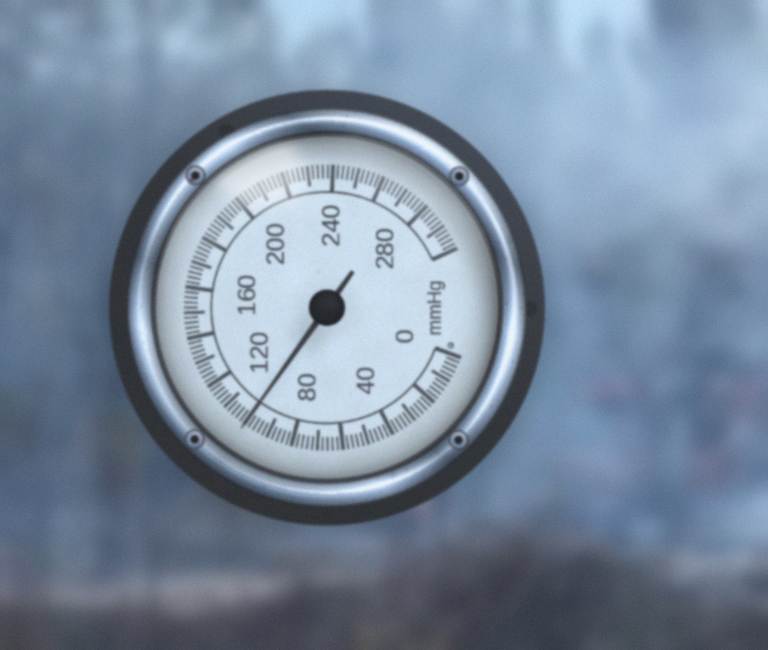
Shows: 100 mmHg
